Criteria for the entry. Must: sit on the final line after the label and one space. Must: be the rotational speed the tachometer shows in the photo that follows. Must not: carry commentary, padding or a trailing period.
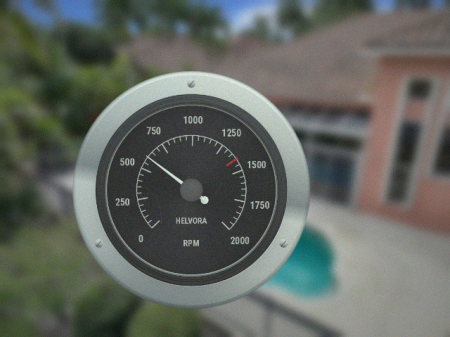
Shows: 600 rpm
